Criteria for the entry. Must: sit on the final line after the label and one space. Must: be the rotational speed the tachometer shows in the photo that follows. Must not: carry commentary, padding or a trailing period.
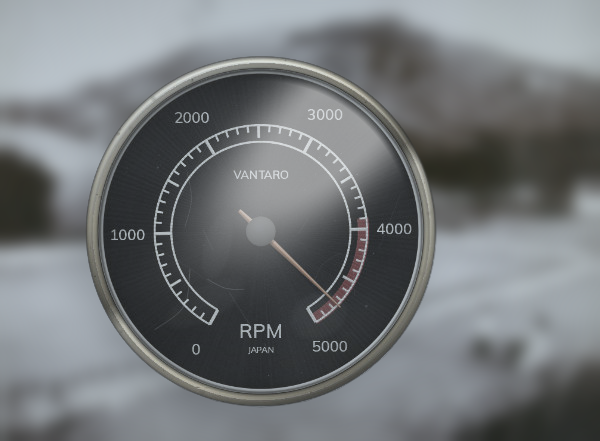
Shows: 4750 rpm
